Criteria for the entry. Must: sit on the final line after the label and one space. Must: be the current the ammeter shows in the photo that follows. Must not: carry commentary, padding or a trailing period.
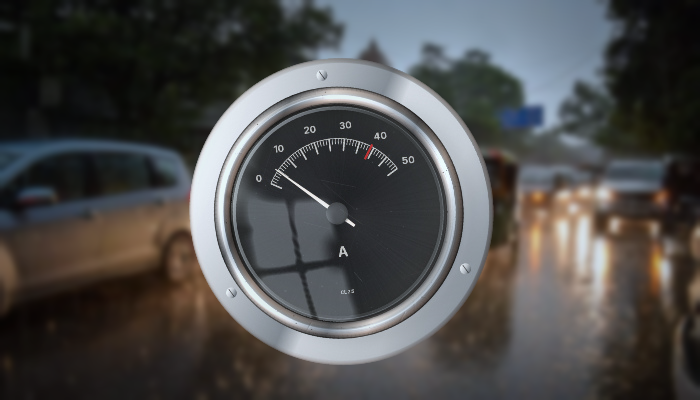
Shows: 5 A
